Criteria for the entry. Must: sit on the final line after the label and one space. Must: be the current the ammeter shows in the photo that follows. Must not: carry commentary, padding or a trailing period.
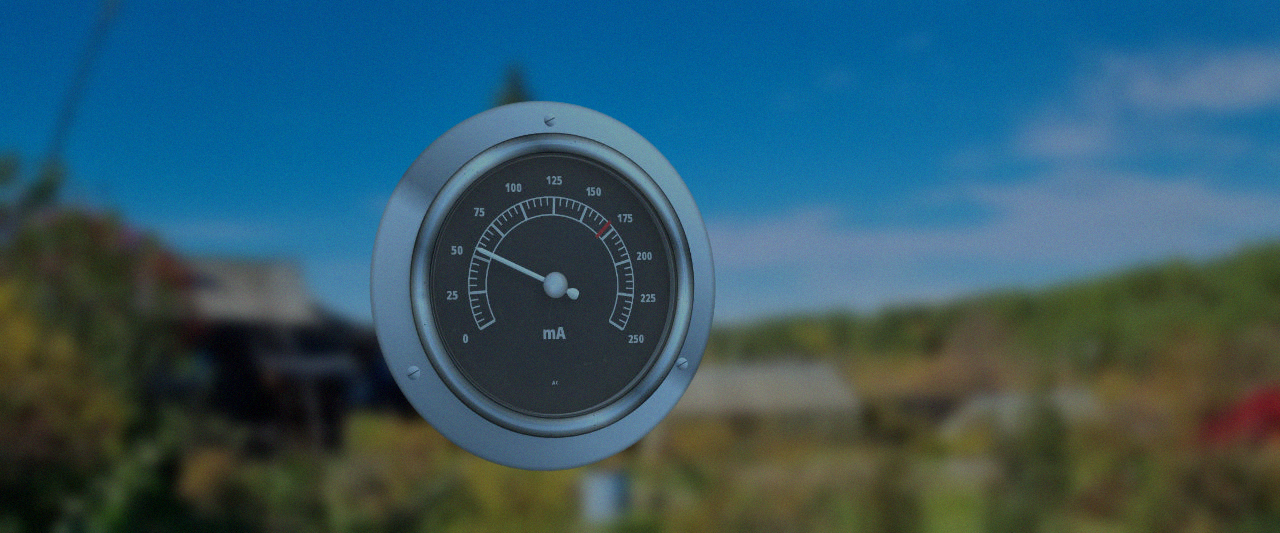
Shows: 55 mA
